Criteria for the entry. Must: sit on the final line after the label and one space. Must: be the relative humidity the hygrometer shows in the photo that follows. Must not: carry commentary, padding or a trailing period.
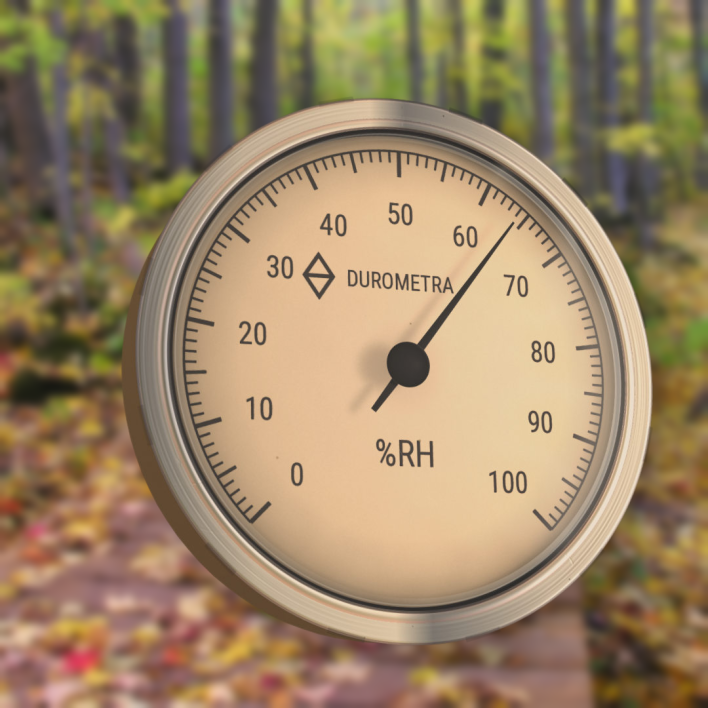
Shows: 64 %
